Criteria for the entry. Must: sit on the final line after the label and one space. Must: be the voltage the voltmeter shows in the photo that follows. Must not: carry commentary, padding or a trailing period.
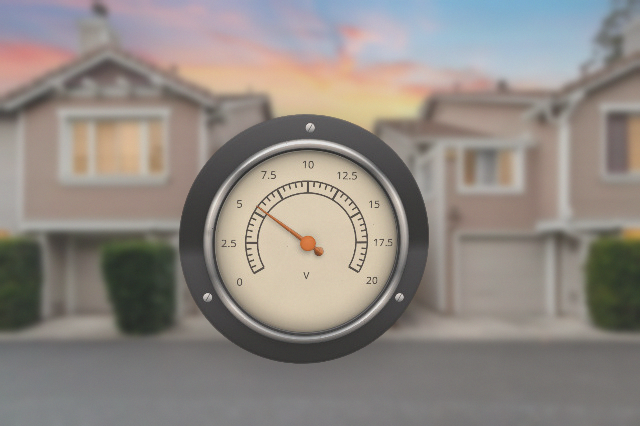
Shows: 5.5 V
